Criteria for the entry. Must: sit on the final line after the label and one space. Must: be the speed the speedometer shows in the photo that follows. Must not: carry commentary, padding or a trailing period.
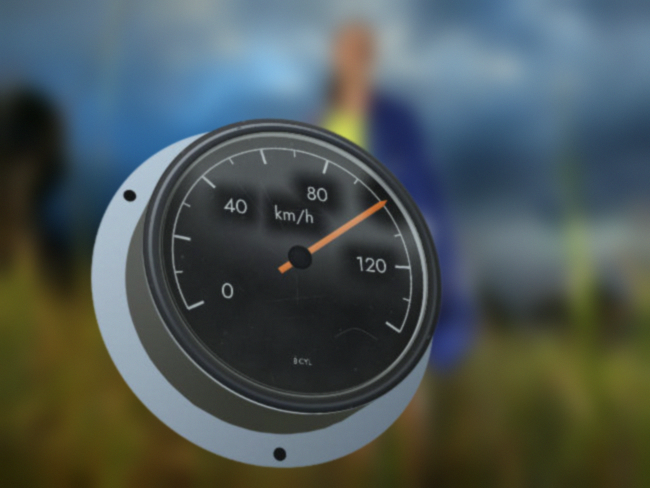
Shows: 100 km/h
